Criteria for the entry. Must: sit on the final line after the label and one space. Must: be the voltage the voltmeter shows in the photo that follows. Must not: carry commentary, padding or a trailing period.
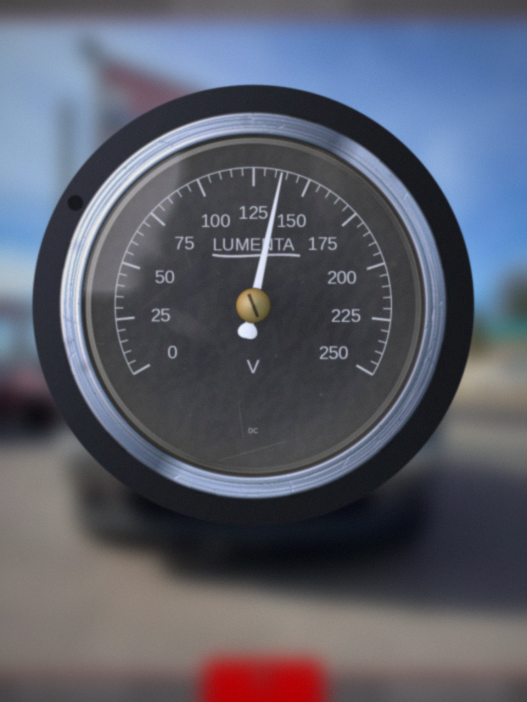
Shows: 137.5 V
